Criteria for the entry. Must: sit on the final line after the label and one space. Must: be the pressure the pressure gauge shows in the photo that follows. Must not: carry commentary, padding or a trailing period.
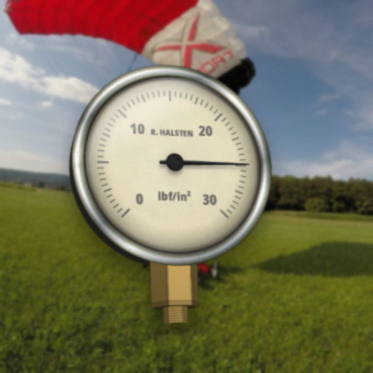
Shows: 25 psi
